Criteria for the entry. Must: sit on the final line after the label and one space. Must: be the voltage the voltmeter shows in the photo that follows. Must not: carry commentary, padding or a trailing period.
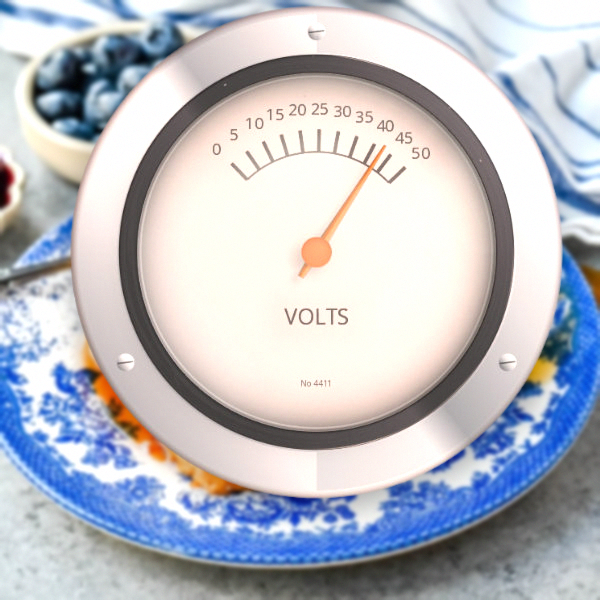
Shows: 42.5 V
